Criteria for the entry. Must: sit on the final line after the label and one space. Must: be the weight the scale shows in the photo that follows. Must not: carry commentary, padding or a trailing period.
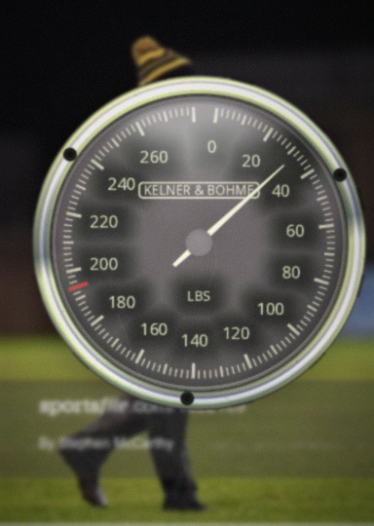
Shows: 32 lb
